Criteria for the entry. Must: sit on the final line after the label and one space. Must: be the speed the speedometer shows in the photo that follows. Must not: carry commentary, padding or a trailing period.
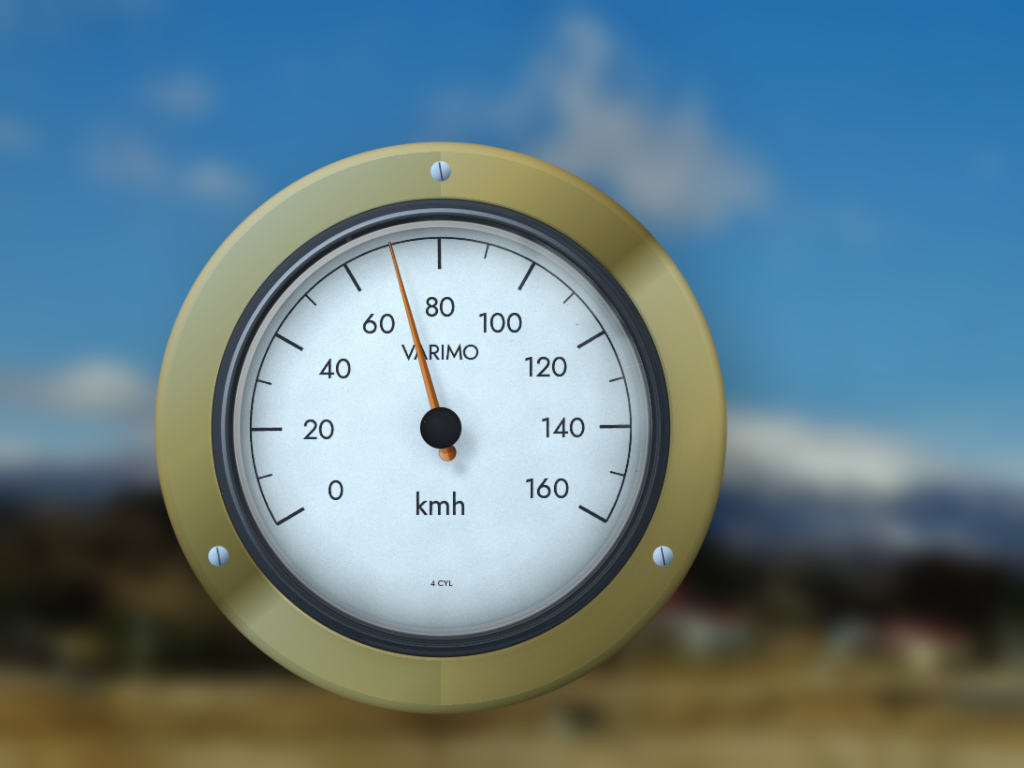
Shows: 70 km/h
